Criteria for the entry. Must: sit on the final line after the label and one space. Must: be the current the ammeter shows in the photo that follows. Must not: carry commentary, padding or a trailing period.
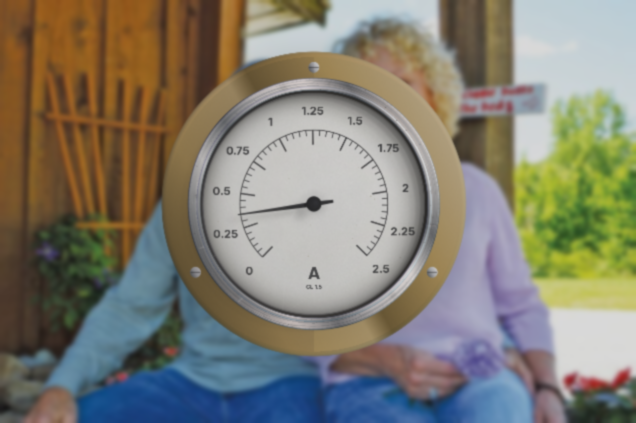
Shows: 0.35 A
